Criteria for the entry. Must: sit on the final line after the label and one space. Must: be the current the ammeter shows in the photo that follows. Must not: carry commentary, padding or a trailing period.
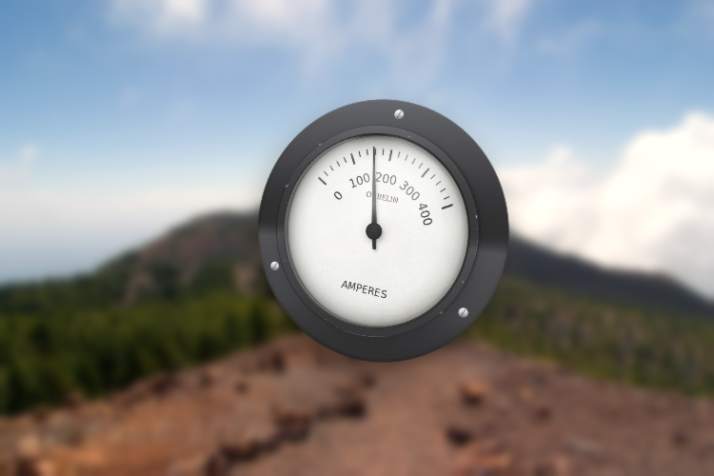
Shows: 160 A
